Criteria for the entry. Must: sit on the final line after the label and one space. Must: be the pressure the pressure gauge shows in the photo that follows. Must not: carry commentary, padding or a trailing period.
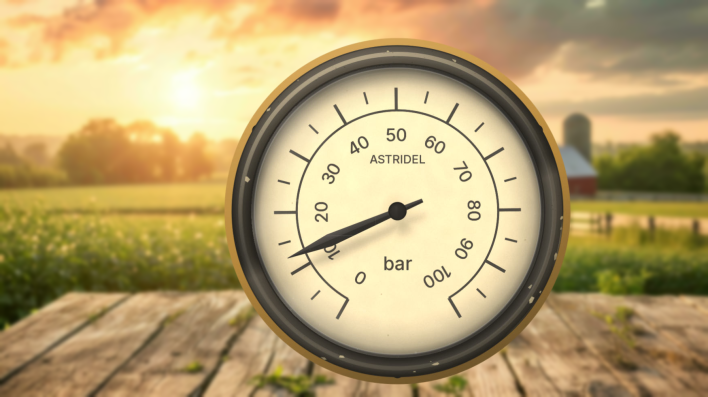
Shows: 12.5 bar
